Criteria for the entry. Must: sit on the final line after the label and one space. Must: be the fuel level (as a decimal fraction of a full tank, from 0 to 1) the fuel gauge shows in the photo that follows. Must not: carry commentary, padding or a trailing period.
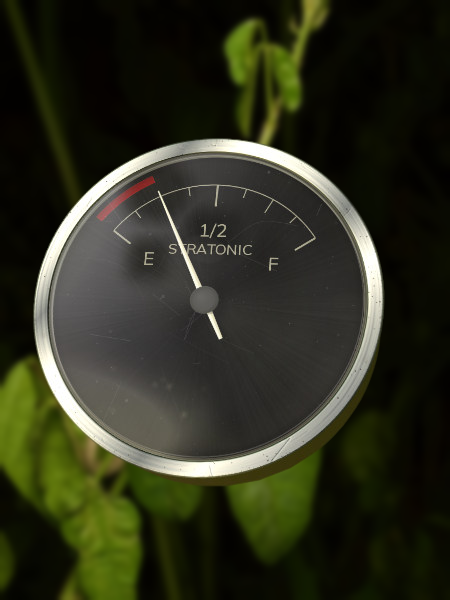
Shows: 0.25
